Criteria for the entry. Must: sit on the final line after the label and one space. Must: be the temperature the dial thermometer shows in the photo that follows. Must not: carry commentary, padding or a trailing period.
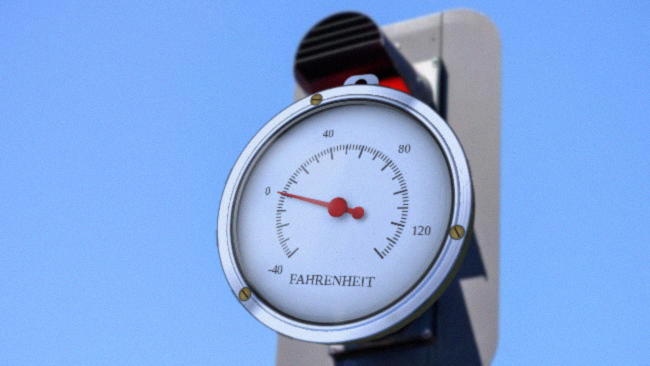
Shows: 0 °F
